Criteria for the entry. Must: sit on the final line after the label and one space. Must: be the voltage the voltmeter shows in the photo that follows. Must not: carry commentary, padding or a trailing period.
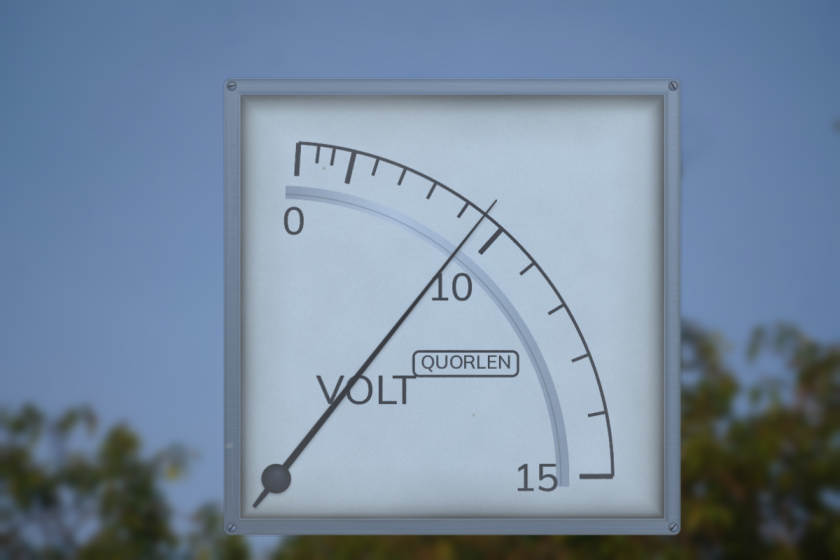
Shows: 9.5 V
